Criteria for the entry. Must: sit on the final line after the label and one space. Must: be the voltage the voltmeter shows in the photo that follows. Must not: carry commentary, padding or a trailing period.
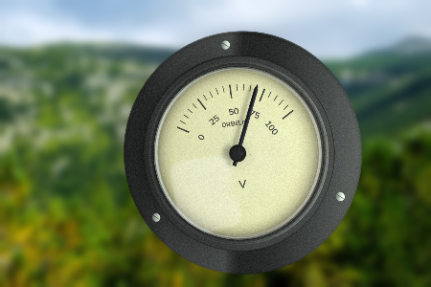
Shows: 70 V
